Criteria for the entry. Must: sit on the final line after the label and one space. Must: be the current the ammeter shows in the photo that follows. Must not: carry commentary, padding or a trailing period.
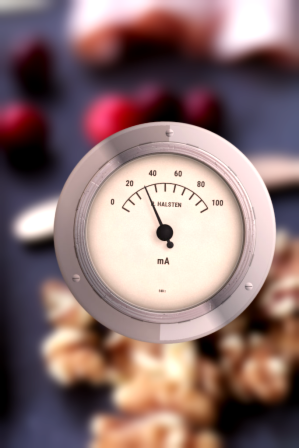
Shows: 30 mA
